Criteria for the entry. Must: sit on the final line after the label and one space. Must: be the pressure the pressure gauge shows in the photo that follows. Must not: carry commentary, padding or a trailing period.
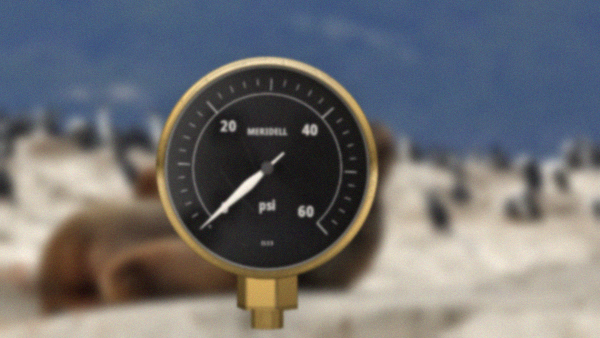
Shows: 0 psi
